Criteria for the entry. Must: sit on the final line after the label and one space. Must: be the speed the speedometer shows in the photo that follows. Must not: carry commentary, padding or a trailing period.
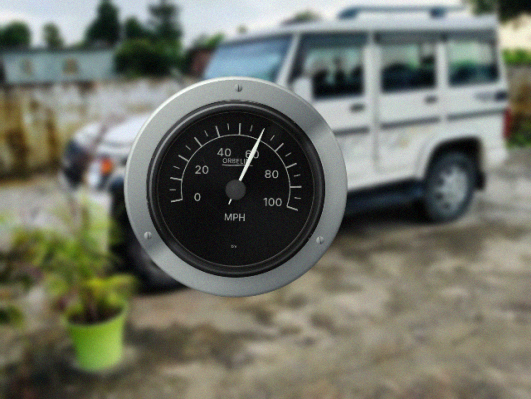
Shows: 60 mph
